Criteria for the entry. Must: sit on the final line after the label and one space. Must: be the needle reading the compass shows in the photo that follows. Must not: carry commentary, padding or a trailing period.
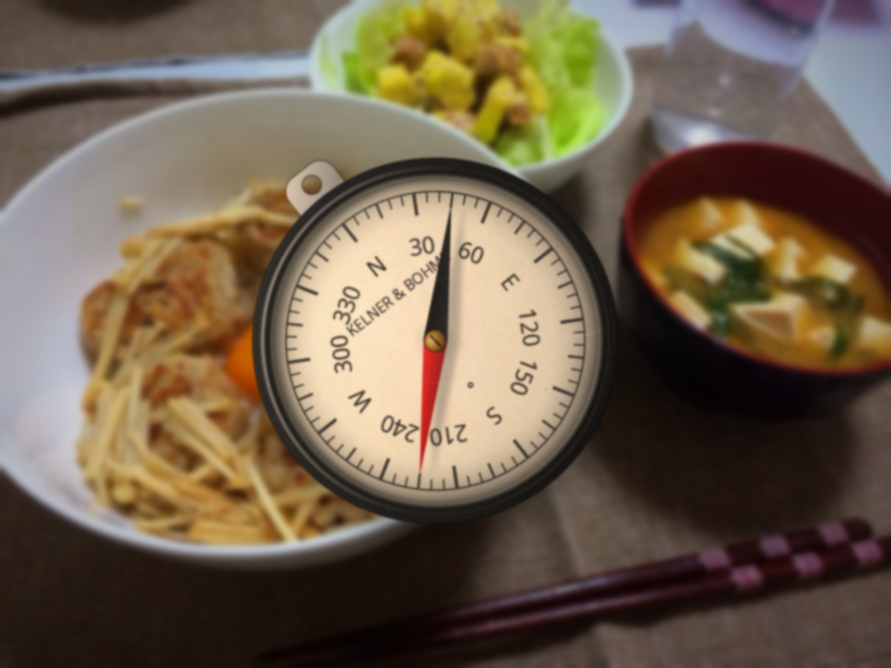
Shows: 225 °
